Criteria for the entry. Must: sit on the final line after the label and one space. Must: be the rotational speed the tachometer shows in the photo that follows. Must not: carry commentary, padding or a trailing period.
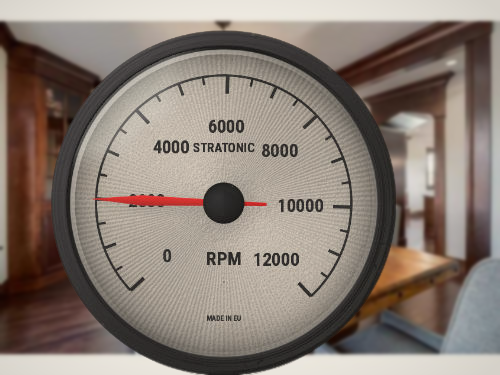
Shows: 2000 rpm
